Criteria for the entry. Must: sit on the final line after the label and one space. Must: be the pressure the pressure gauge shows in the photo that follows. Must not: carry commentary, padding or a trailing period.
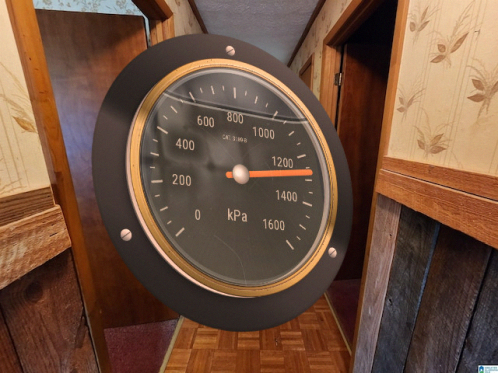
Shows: 1275 kPa
